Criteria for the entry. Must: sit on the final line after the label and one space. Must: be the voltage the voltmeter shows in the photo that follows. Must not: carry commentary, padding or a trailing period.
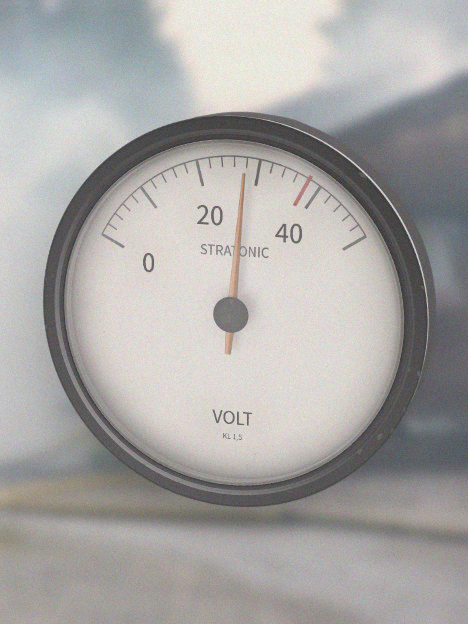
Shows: 28 V
